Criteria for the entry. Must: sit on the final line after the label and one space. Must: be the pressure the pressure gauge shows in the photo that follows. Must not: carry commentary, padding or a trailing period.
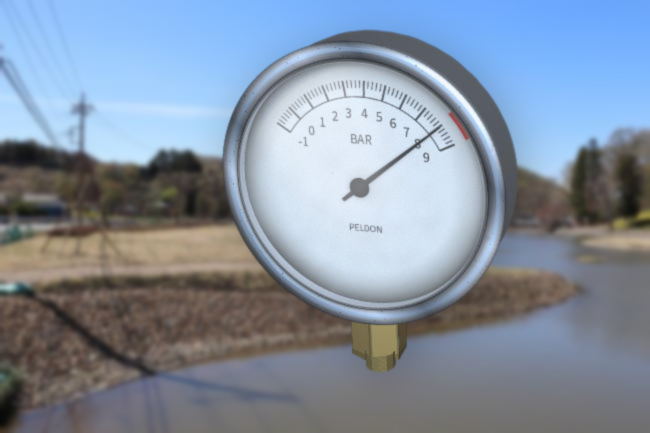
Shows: 8 bar
